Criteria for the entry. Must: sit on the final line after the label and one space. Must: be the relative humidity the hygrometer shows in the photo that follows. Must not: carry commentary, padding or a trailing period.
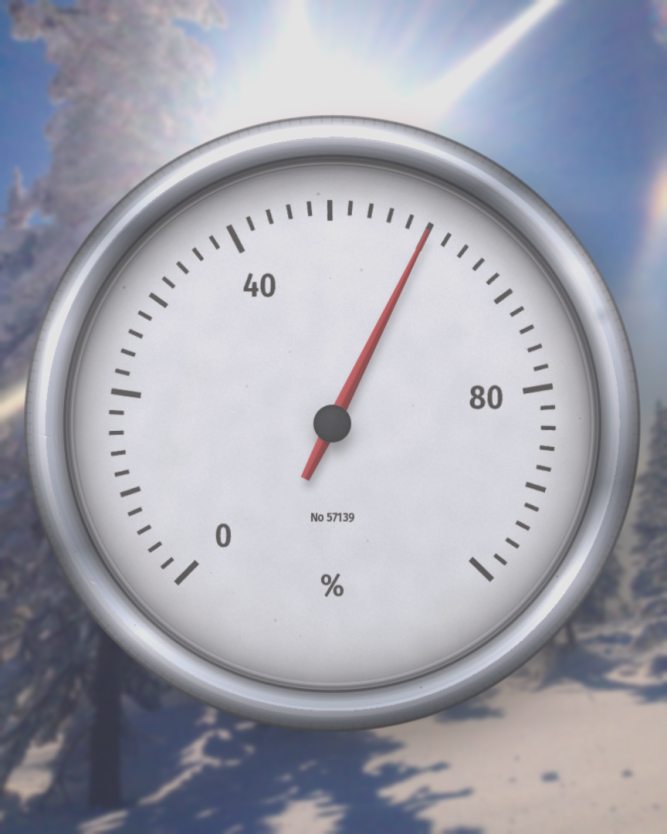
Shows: 60 %
